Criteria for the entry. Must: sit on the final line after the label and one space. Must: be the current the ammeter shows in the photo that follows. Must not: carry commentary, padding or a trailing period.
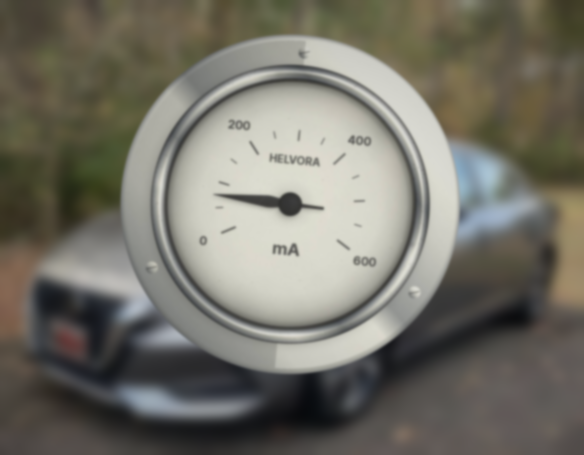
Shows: 75 mA
